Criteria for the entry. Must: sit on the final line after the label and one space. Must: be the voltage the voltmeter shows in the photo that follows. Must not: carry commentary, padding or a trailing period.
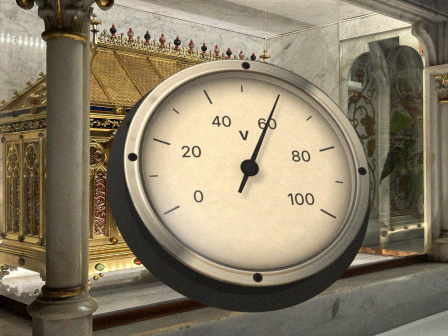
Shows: 60 V
